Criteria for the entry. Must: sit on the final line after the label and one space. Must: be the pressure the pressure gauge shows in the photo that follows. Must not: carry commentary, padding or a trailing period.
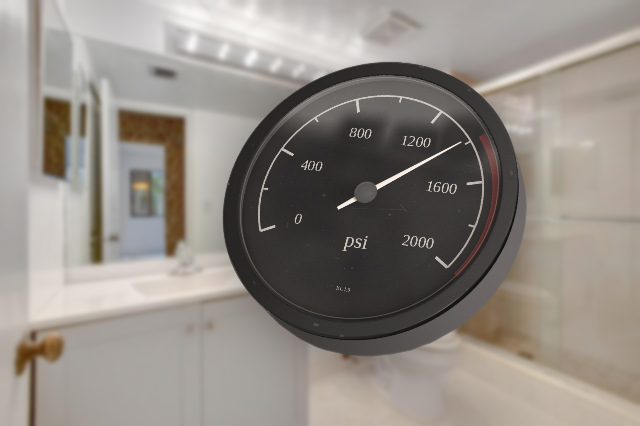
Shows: 1400 psi
